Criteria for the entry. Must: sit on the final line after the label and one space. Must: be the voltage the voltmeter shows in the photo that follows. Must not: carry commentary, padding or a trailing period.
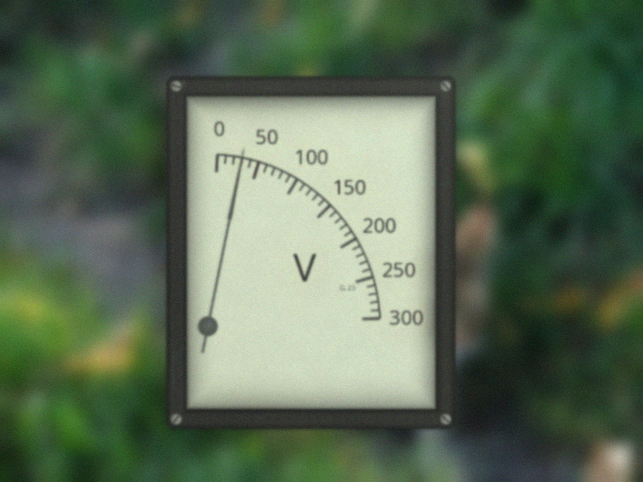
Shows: 30 V
